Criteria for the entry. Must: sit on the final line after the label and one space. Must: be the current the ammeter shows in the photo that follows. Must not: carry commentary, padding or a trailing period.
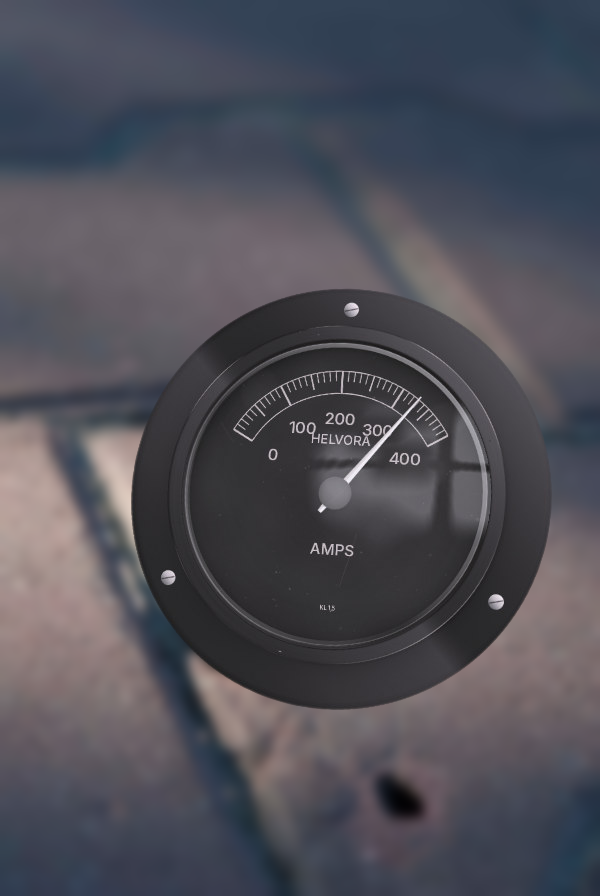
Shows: 330 A
